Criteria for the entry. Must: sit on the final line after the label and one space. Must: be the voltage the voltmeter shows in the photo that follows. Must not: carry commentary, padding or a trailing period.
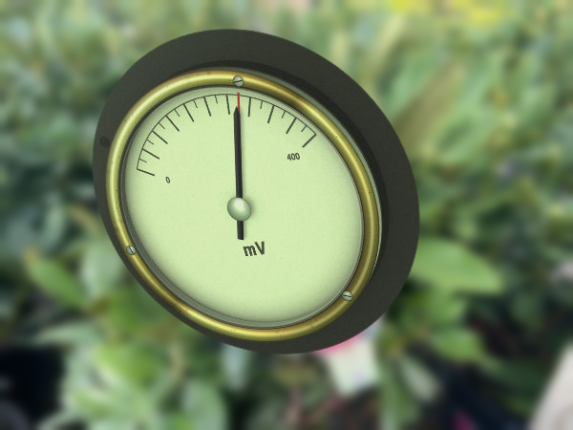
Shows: 260 mV
